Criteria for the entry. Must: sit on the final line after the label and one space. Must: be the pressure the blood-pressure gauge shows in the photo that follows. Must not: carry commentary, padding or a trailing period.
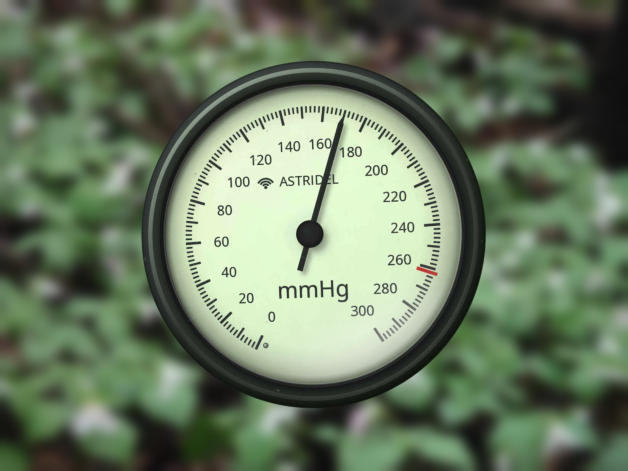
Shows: 170 mmHg
